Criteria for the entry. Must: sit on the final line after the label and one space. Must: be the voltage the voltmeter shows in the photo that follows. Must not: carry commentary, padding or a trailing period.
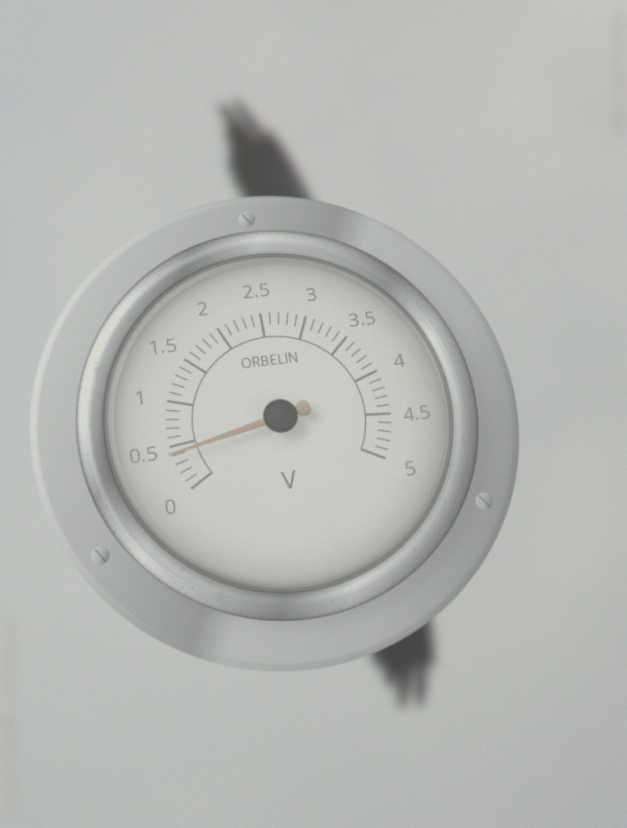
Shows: 0.4 V
